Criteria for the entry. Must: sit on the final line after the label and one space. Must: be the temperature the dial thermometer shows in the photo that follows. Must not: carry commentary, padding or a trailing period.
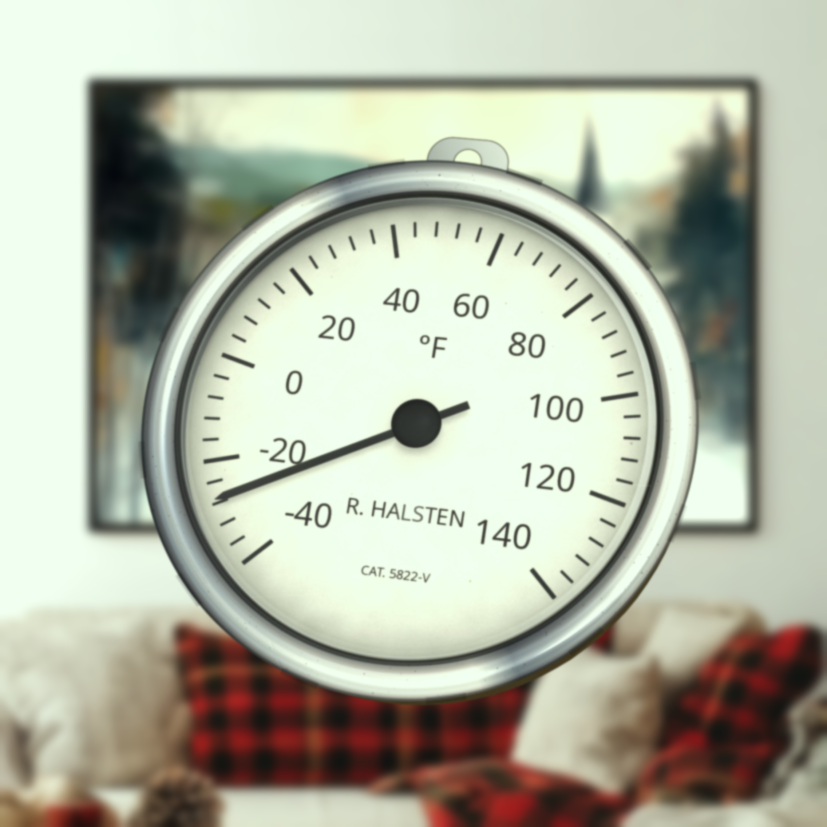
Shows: -28 °F
